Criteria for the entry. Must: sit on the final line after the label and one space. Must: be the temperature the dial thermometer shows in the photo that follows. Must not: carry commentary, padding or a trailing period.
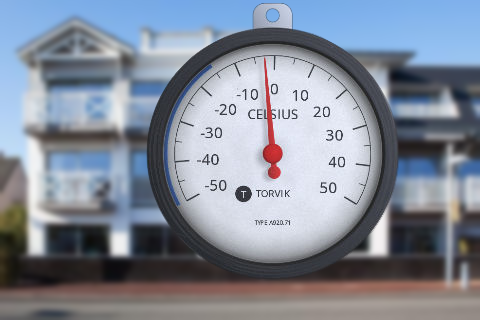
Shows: -2.5 °C
